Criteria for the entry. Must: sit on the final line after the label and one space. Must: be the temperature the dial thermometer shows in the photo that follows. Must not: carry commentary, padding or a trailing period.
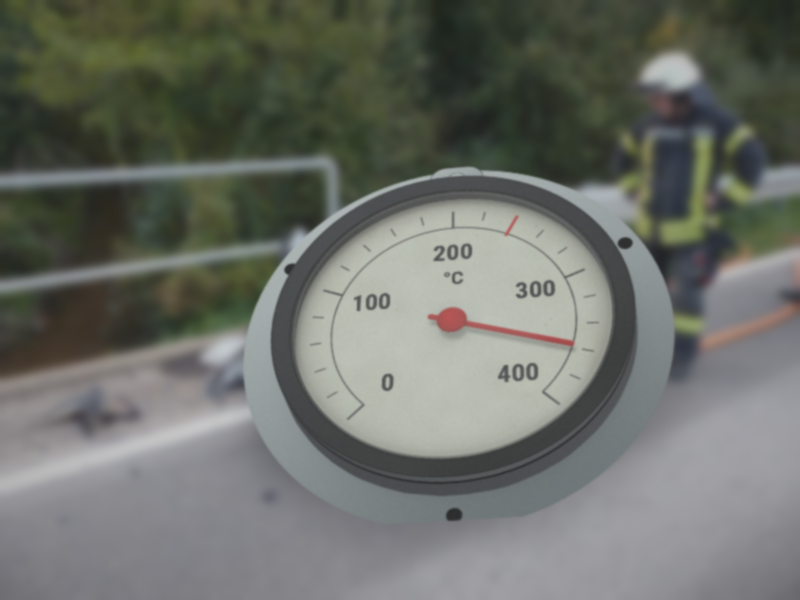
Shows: 360 °C
